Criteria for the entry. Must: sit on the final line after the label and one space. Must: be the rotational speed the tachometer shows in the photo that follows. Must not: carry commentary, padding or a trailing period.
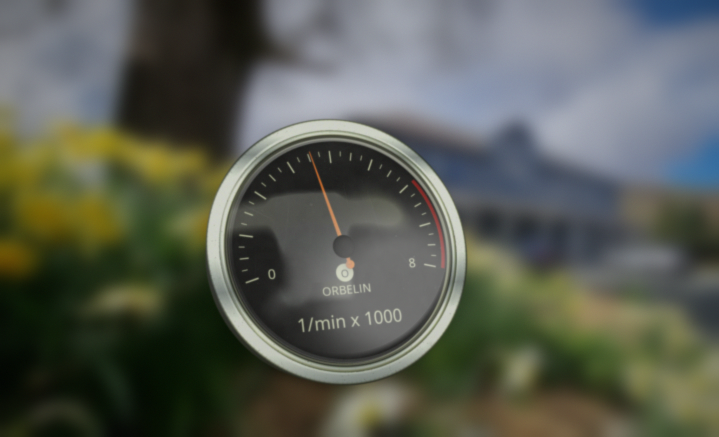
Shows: 3500 rpm
